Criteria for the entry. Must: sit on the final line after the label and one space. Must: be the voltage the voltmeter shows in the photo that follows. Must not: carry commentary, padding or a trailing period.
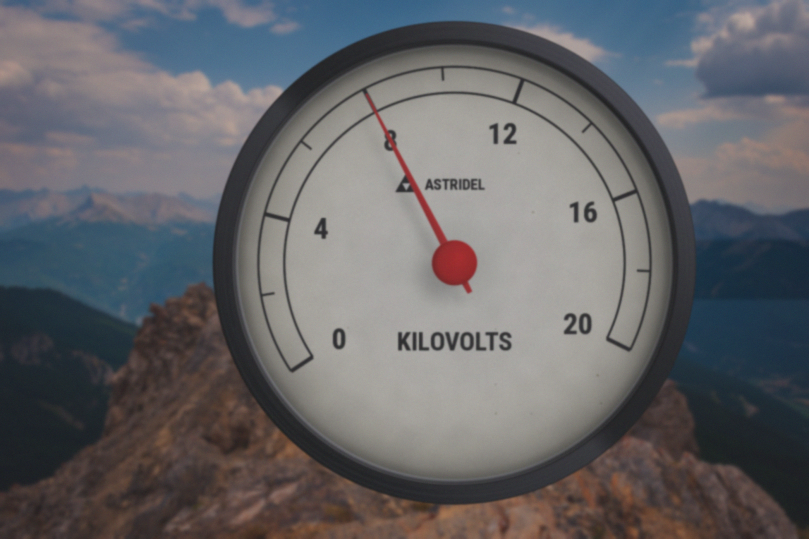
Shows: 8 kV
